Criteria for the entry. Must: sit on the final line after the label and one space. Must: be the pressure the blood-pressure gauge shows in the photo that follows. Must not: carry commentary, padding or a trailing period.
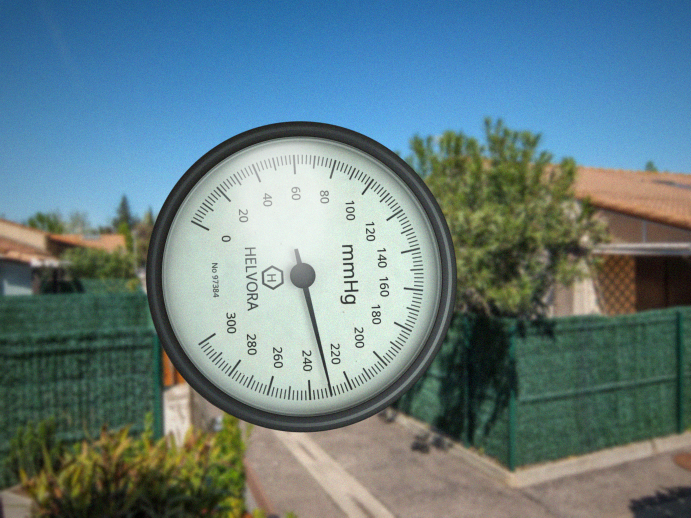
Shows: 230 mmHg
